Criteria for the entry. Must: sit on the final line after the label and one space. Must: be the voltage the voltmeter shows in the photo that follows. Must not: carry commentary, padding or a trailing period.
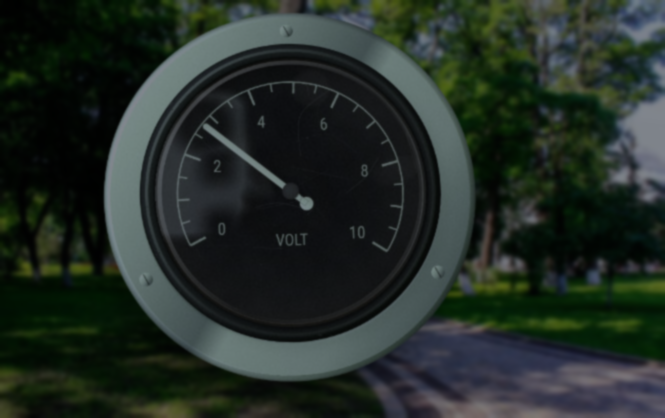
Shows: 2.75 V
